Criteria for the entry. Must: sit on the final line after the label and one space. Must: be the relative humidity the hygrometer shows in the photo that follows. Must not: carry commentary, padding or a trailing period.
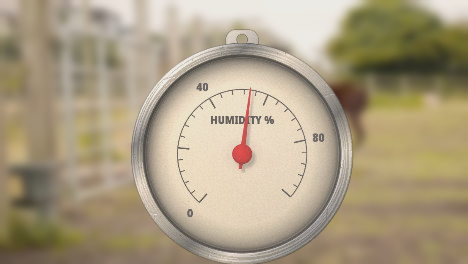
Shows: 54 %
